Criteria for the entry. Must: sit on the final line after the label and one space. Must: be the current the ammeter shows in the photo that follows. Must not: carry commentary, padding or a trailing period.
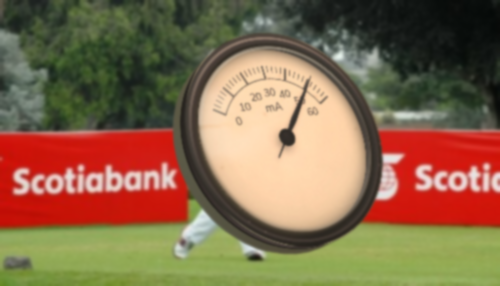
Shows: 50 mA
